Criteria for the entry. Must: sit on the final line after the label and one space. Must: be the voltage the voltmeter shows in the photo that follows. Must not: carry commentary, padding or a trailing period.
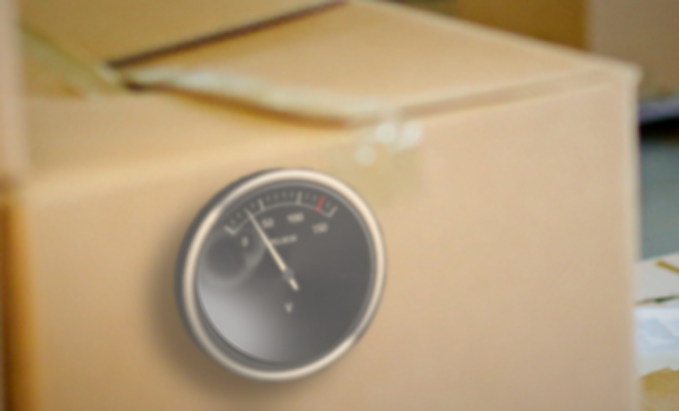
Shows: 30 V
